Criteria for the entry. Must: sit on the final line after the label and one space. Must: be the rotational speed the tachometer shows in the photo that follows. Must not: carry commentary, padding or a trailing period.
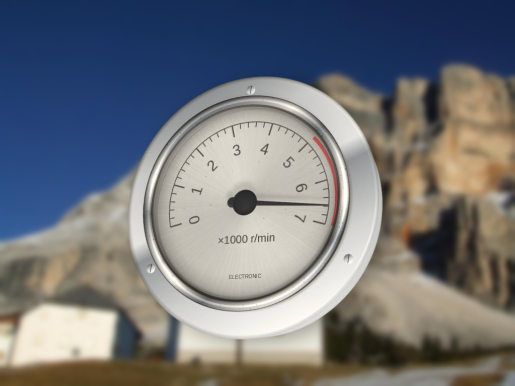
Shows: 6600 rpm
